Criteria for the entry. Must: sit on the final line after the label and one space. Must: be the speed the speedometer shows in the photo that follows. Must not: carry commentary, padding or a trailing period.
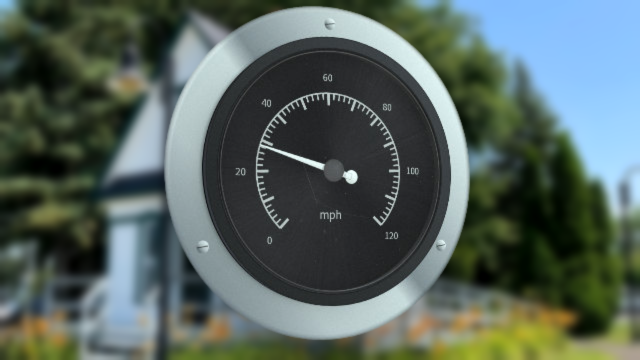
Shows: 28 mph
